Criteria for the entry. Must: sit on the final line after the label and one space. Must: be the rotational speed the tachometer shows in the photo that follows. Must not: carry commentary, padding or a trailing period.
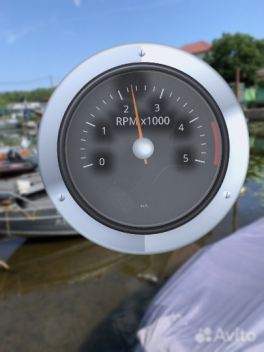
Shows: 2300 rpm
